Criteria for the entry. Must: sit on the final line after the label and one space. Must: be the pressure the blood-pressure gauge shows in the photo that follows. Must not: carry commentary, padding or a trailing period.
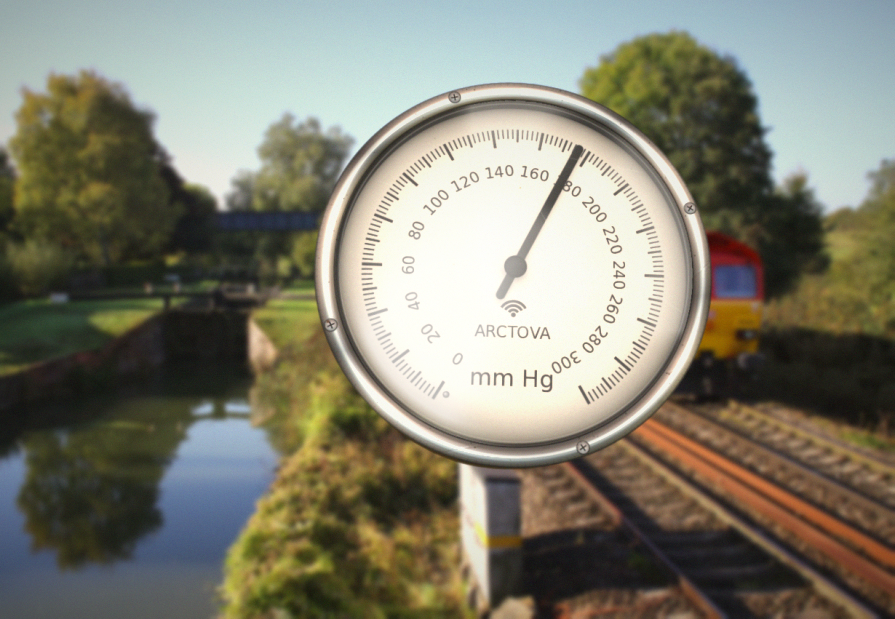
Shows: 176 mmHg
